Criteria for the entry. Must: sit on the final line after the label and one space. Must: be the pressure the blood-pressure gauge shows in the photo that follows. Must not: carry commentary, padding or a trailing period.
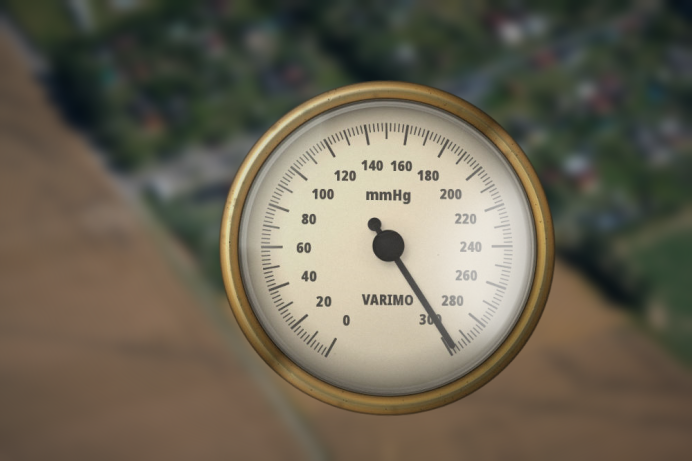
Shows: 298 mmHg
